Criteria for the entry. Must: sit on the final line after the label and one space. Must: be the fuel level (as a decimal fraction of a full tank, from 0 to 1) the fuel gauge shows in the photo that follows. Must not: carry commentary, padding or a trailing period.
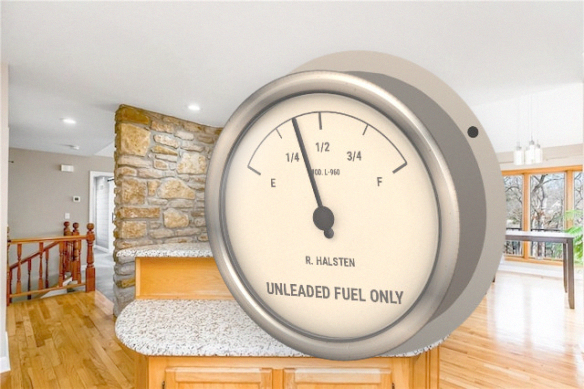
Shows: 0.375
